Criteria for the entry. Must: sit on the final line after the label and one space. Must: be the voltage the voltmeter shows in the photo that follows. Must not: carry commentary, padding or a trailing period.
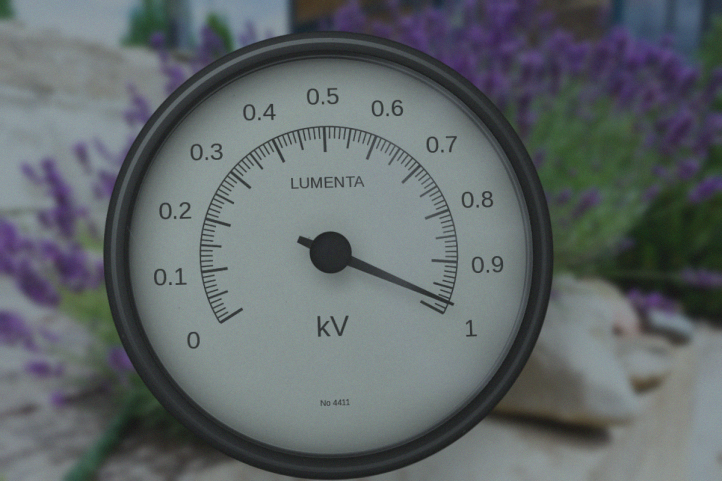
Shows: 0.98 kV
